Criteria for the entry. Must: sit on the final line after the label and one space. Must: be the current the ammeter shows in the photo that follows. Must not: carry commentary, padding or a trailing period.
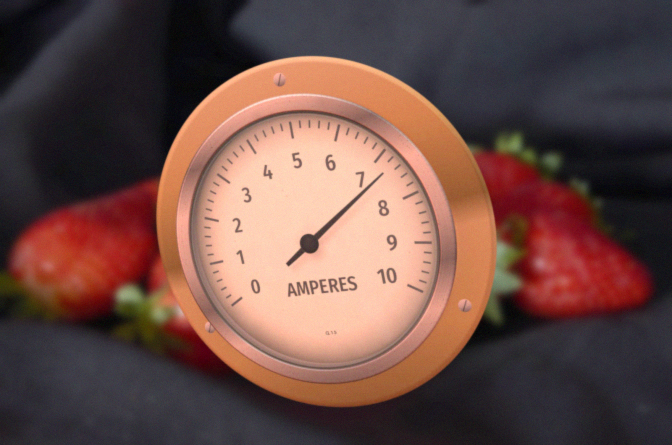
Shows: 7.3 A
